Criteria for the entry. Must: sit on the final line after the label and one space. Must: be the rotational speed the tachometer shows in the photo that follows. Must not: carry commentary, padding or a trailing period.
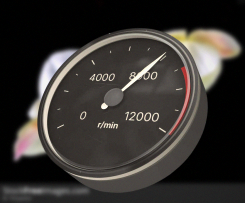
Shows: 8000 rpm
